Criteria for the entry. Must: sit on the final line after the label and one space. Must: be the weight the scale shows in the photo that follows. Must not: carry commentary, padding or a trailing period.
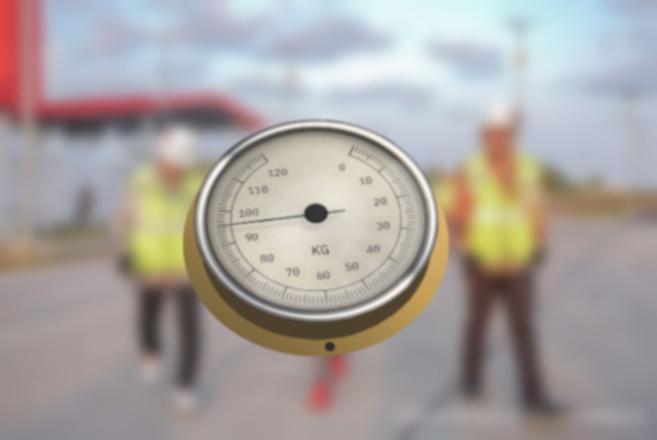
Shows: 95 kg
